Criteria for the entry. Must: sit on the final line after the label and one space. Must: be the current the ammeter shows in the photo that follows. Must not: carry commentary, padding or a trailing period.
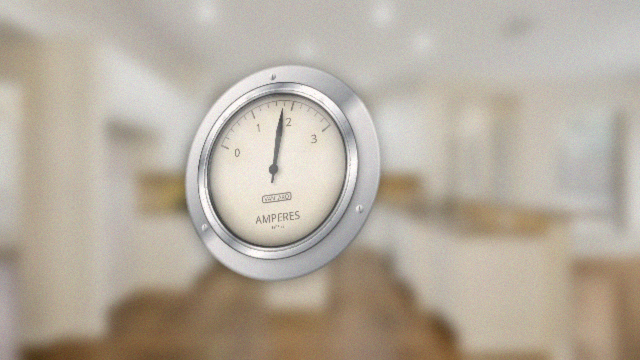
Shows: 1.8 A
